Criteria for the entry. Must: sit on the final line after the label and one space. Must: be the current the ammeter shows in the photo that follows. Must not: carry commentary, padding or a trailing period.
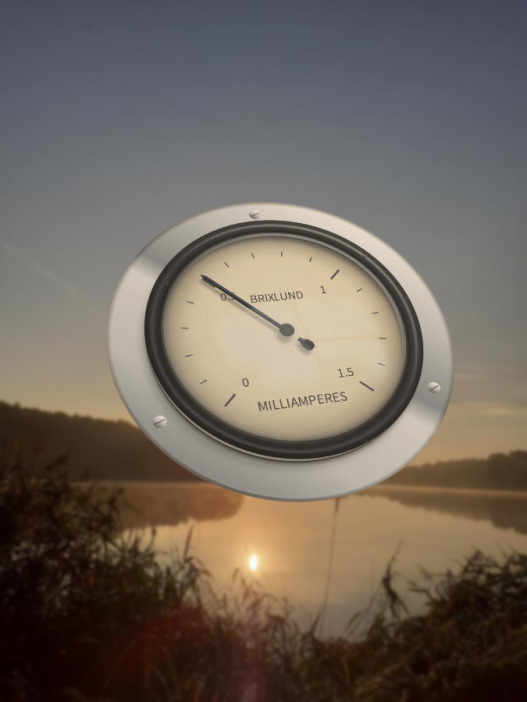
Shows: 0.5 mA
